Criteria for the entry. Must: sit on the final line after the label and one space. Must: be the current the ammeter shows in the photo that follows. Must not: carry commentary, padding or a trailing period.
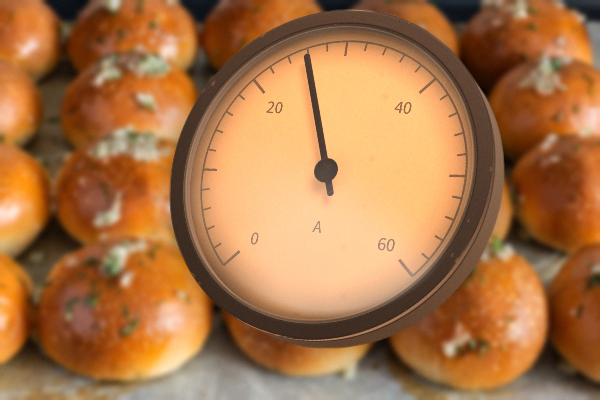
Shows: 26 A
